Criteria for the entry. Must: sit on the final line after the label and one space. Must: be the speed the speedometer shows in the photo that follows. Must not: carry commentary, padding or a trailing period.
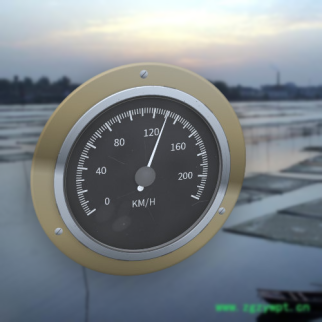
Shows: 130 km/h
